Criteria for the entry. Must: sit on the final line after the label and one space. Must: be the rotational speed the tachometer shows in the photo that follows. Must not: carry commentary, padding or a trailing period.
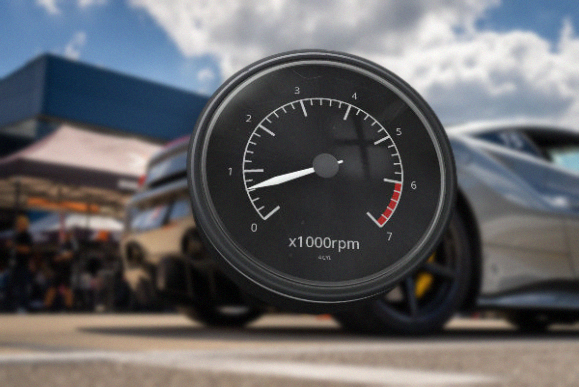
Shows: 600 rpm
